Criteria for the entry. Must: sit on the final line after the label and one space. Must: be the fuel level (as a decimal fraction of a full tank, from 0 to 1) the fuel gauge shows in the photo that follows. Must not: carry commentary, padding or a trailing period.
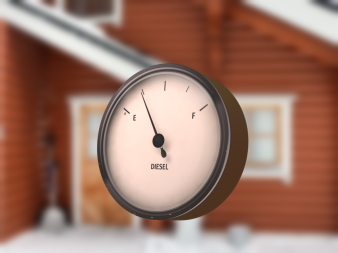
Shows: 0.25
